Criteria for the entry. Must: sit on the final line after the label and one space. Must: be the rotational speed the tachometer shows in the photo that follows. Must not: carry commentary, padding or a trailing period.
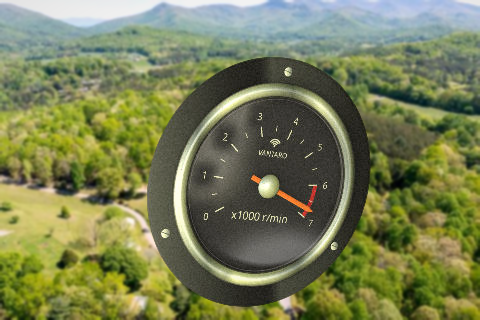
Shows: 6750 rpm
